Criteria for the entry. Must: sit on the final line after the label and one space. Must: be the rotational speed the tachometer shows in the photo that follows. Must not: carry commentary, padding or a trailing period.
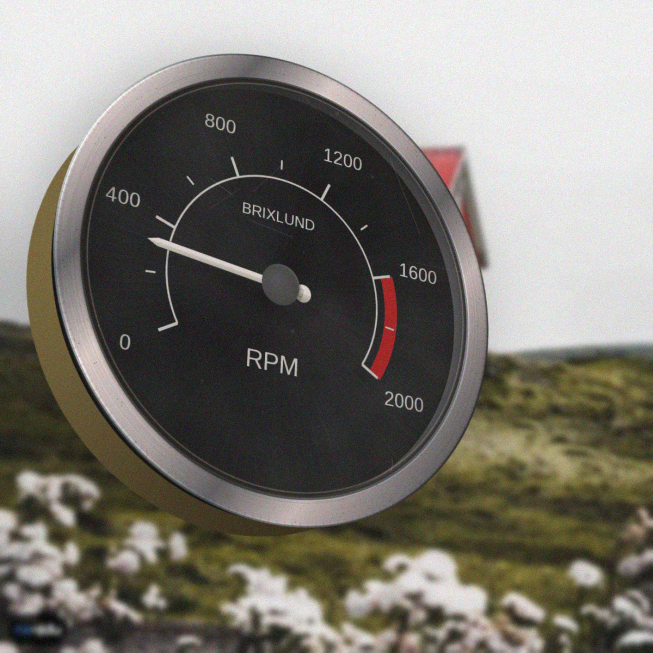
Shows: 300 rpm
